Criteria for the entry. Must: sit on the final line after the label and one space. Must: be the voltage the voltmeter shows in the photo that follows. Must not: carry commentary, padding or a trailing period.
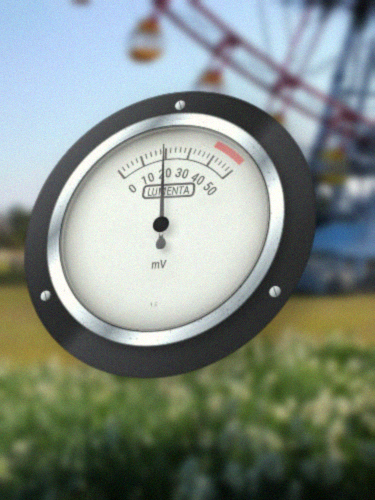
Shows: 20 mV
